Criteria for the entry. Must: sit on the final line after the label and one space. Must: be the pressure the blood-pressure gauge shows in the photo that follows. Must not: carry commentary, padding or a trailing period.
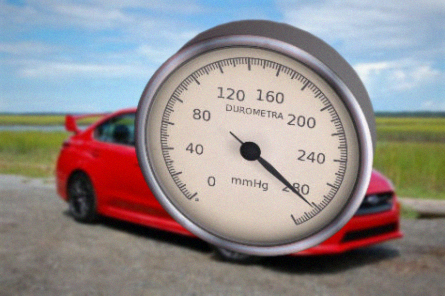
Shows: 280 mmHg
